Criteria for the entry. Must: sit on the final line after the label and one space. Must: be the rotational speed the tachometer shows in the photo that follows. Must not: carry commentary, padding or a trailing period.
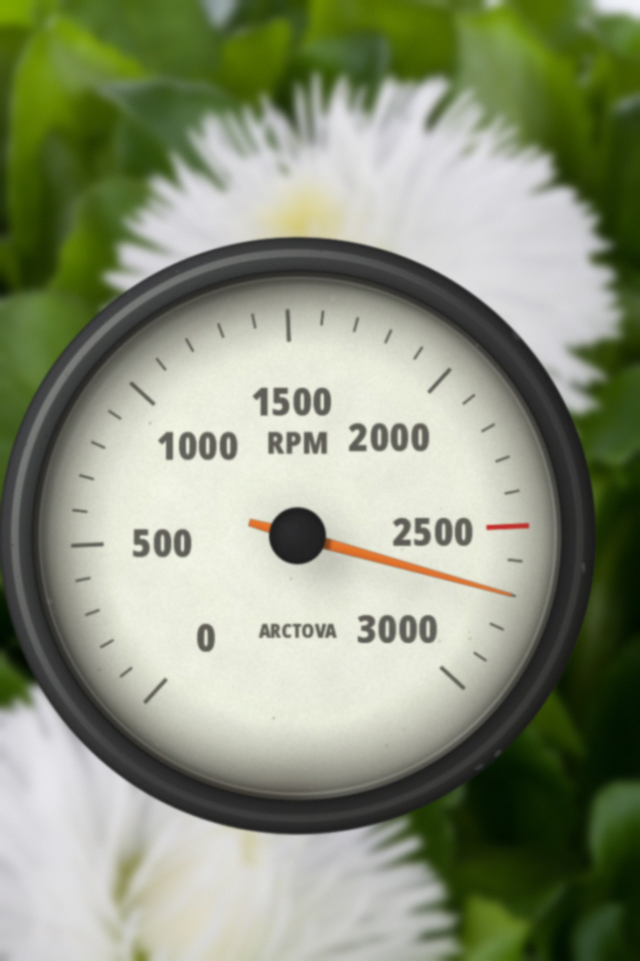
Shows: 2700 rpm
